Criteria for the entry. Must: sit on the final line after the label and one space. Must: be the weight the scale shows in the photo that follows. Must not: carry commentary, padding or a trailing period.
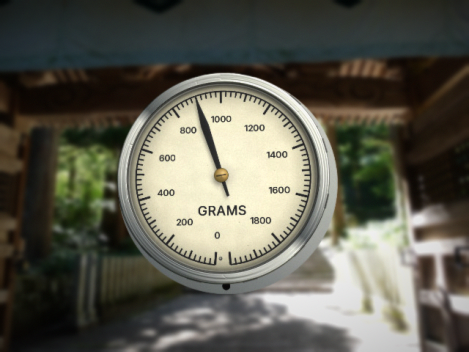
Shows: 900 g
